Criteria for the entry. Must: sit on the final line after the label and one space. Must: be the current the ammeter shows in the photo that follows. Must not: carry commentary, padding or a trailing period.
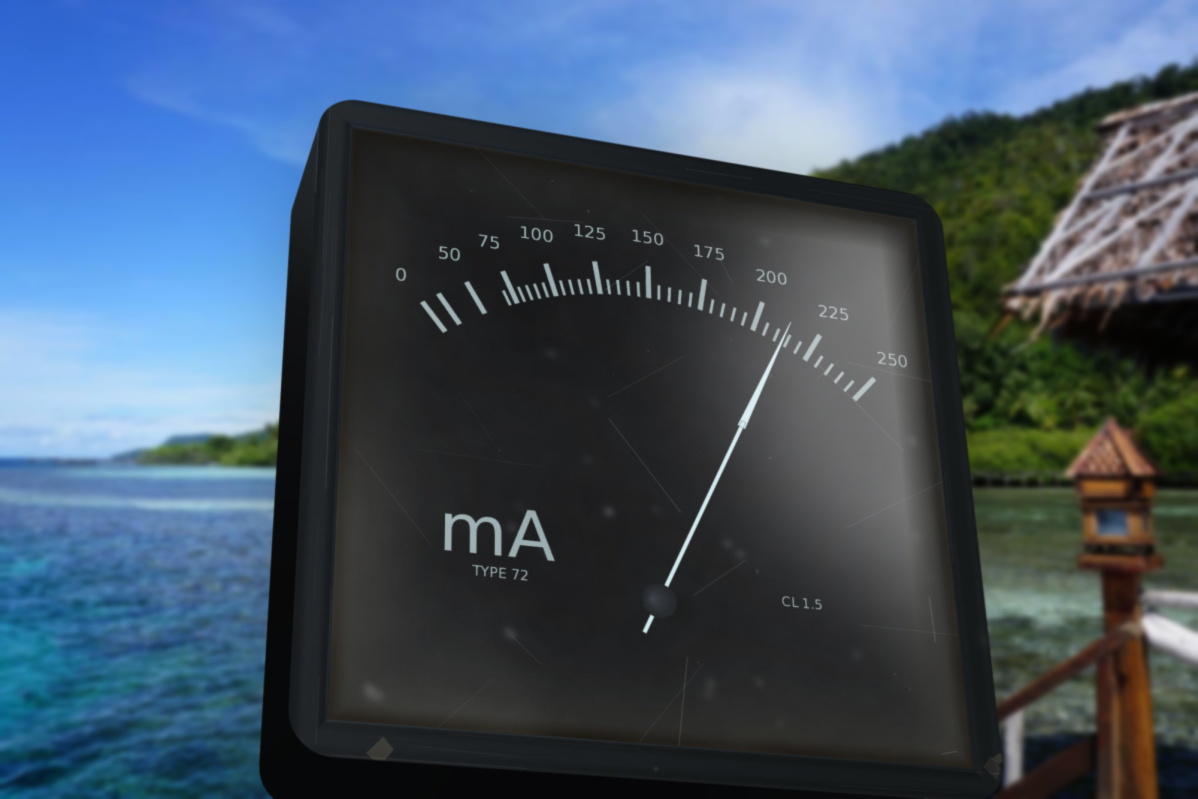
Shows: 212.5 mA
